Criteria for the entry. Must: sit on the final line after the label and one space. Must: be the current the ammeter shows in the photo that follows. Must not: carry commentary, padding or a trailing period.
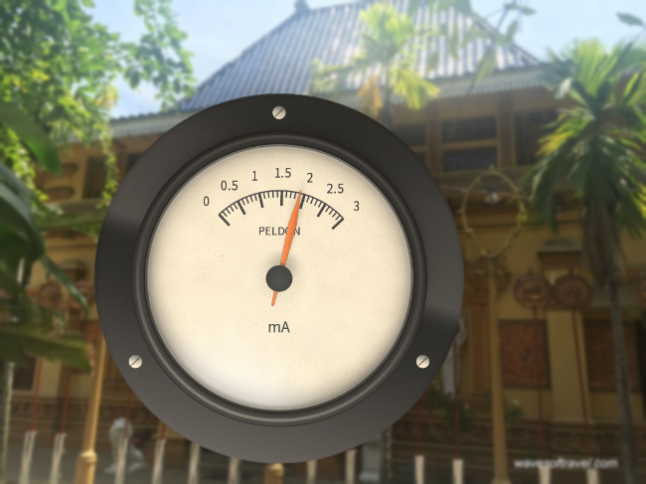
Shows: 1.9 mA
